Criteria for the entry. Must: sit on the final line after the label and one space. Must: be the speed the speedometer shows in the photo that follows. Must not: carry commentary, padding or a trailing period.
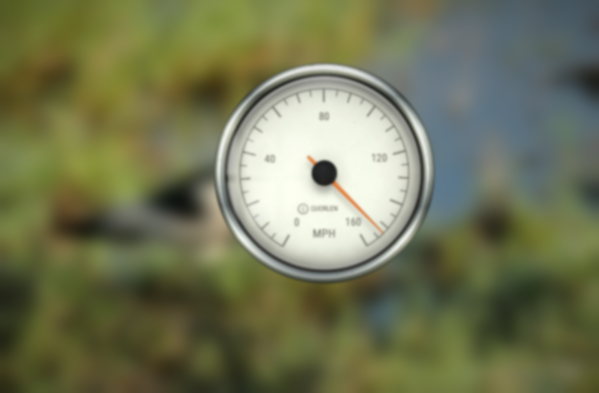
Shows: 152.5 mph
